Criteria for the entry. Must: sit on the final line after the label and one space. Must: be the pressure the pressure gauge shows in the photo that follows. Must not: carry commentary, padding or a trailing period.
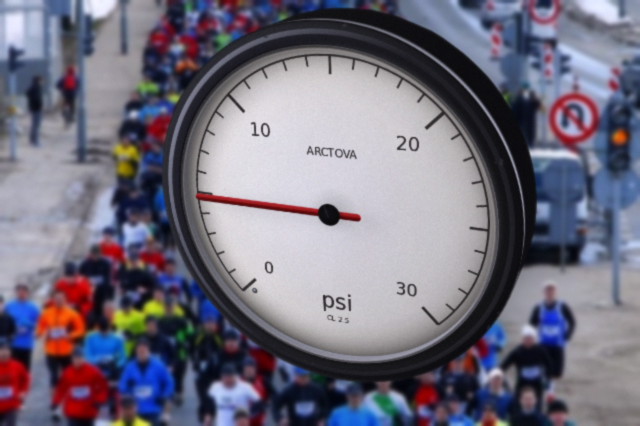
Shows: 5 psi
